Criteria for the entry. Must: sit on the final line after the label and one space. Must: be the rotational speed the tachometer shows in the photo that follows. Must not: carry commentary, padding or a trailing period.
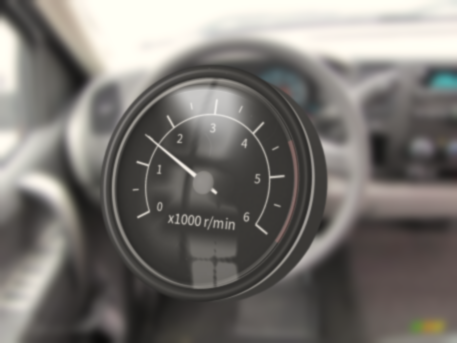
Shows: 1500 rpm
